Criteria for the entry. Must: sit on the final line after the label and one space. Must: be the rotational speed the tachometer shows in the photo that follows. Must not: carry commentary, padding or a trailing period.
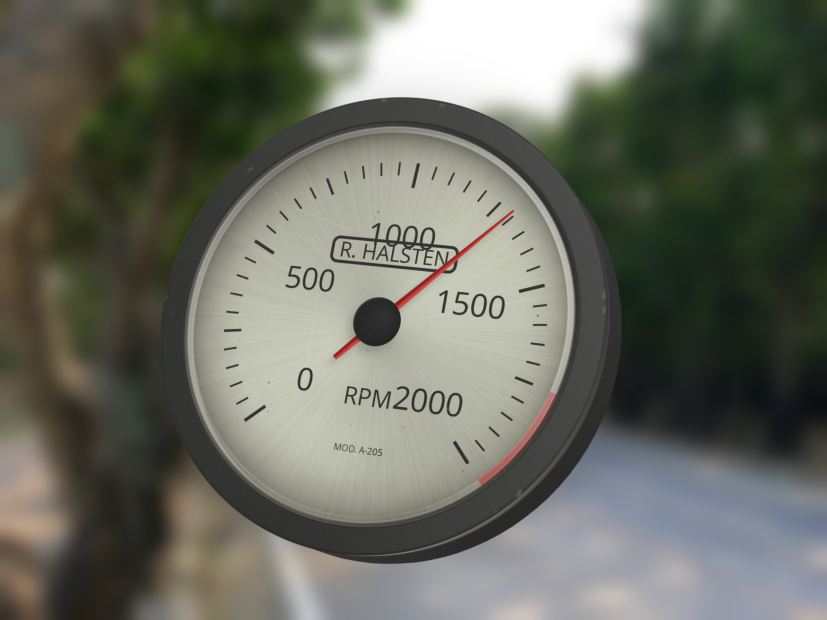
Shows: 1300 rpm
